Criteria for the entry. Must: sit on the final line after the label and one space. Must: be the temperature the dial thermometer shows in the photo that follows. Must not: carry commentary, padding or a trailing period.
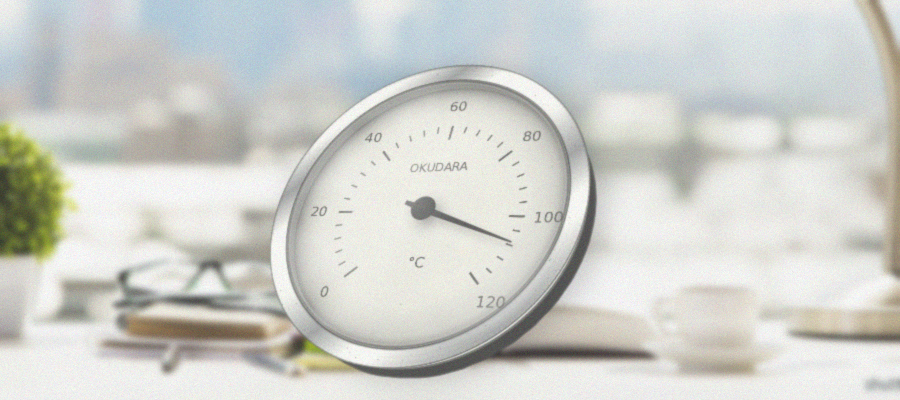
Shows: 108 °C
